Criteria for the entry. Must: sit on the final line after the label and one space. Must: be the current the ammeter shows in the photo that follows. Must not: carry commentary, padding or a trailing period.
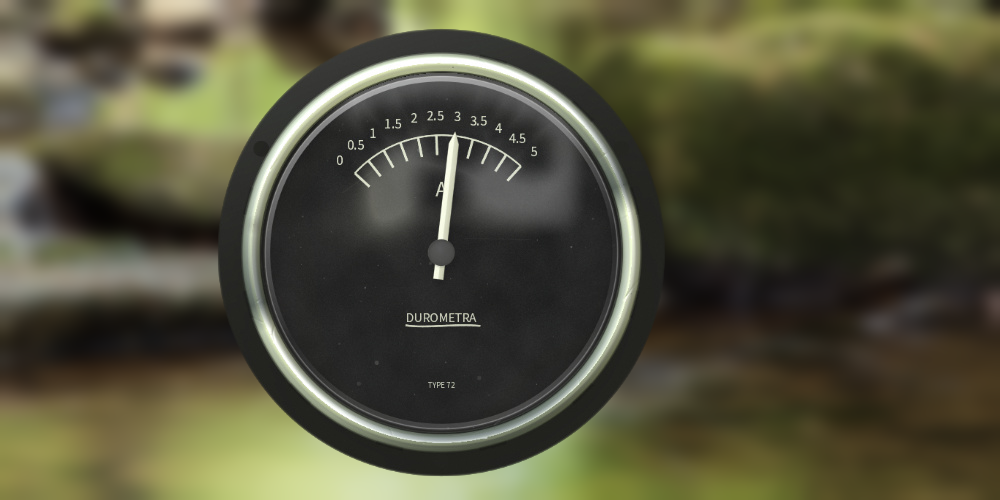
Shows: 3 A
